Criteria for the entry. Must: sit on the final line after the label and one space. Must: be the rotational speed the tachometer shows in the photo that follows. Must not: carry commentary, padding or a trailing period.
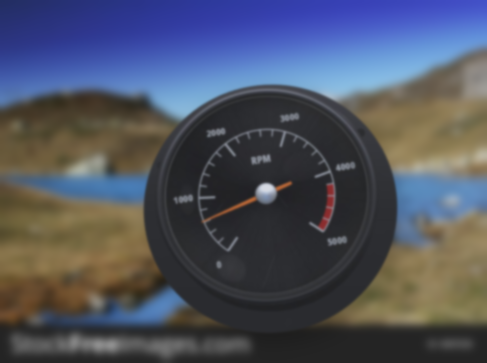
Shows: 600 rpm
